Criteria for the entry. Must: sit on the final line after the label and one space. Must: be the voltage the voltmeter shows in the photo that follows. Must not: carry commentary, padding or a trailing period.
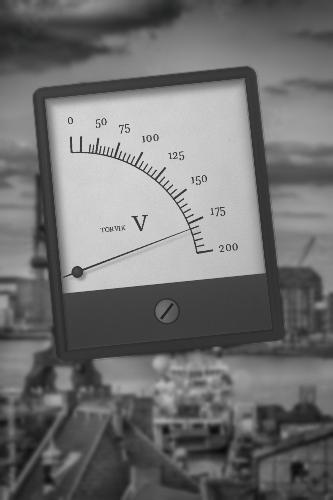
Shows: 180 V
